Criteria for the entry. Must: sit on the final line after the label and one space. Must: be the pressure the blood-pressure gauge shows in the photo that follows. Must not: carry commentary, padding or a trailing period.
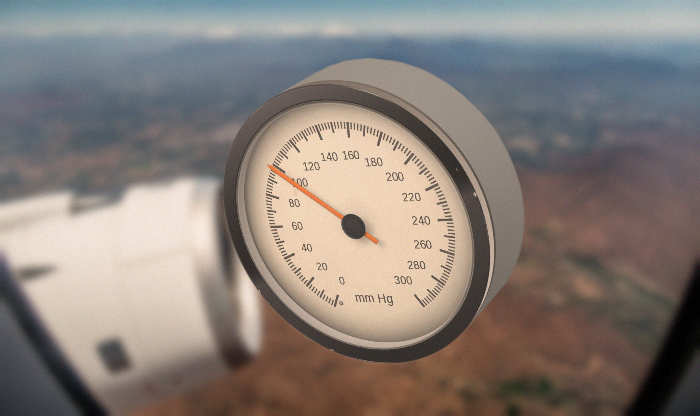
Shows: 100 mmHg
